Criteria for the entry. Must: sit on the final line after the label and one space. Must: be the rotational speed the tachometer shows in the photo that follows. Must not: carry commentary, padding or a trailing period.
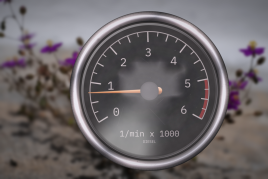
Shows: 750 rpm
